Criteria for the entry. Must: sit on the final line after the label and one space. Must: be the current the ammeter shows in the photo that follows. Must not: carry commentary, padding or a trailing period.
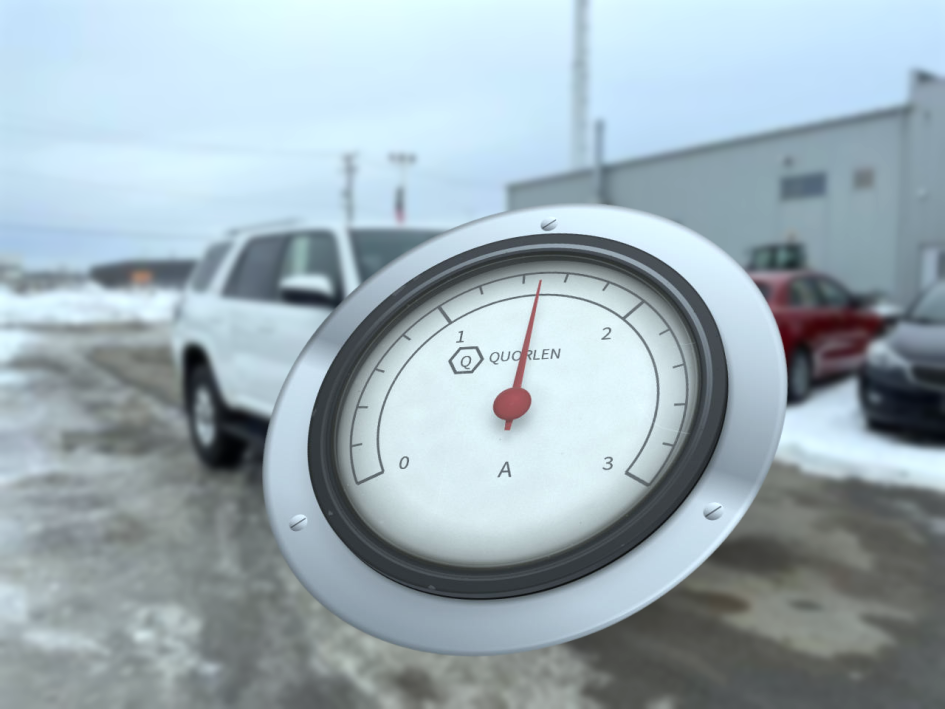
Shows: 1.5 A
